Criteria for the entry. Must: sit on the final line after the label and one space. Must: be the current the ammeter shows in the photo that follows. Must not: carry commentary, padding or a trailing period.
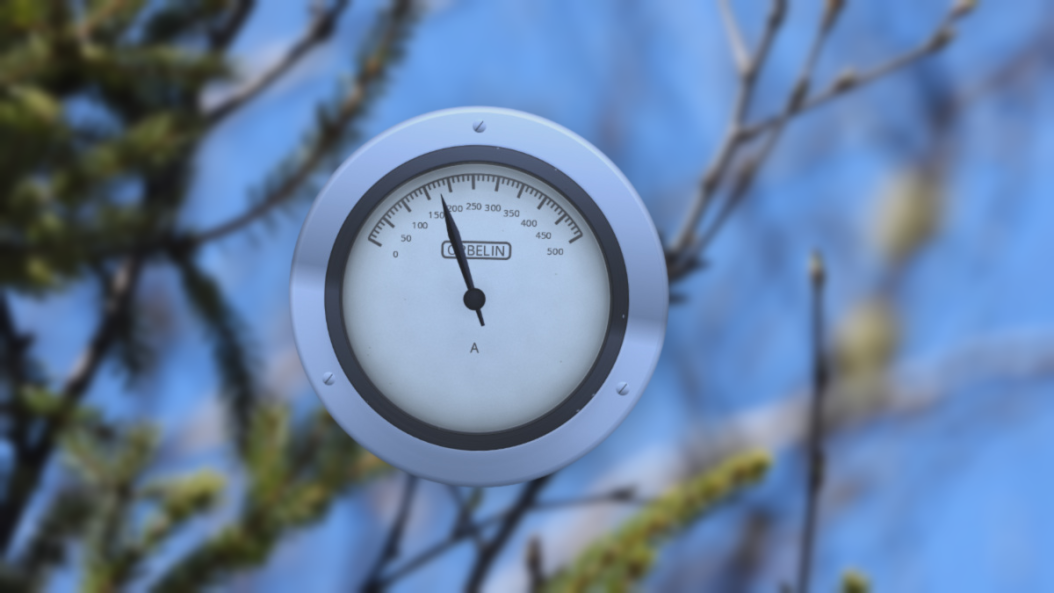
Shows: 180 A
